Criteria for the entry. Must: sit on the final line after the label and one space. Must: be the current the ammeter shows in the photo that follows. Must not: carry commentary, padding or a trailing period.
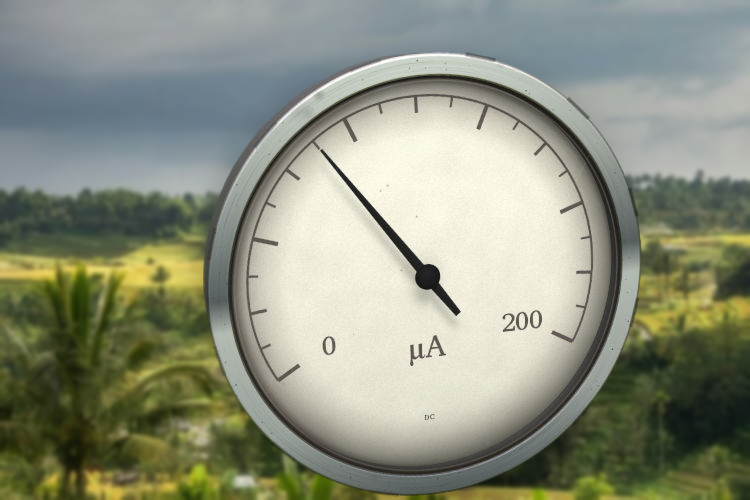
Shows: 70 µA
